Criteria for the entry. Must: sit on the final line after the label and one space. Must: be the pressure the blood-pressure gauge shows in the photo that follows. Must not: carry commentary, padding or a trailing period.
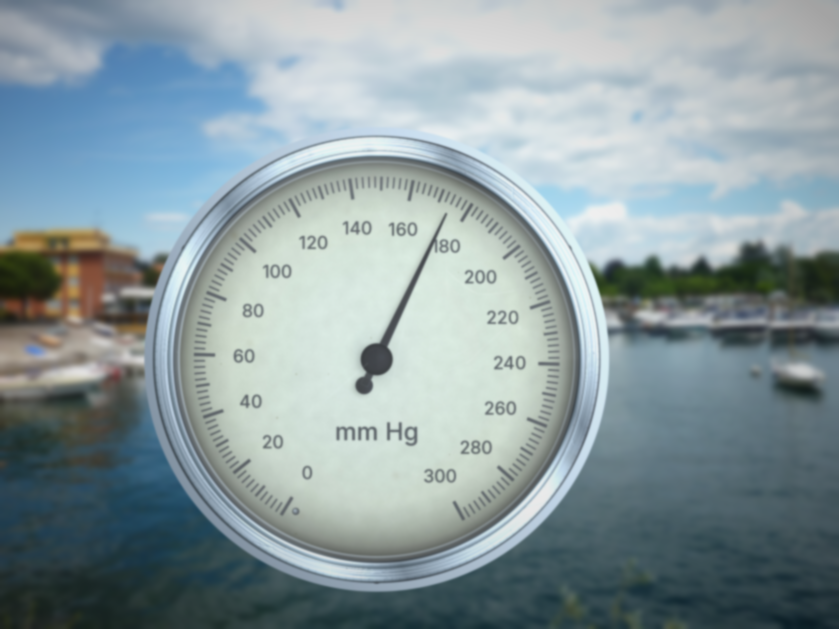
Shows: 174 mmHg
